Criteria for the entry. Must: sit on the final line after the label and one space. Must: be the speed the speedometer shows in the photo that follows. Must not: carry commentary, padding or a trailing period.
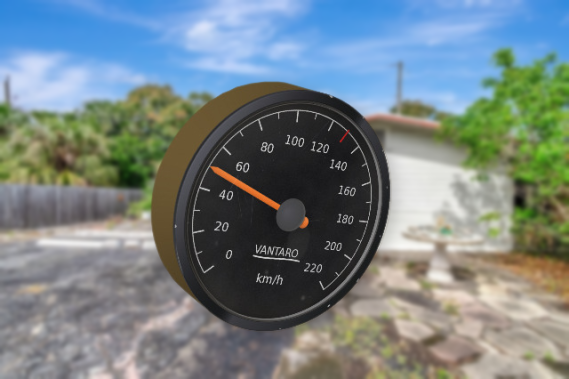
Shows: 50 km/h
